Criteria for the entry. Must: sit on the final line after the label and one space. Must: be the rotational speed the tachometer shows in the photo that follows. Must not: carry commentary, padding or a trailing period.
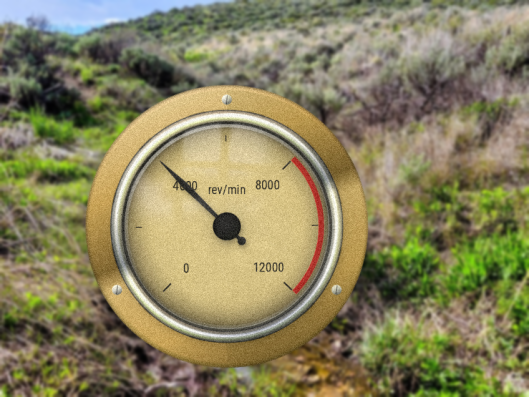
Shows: 4000 rpm
